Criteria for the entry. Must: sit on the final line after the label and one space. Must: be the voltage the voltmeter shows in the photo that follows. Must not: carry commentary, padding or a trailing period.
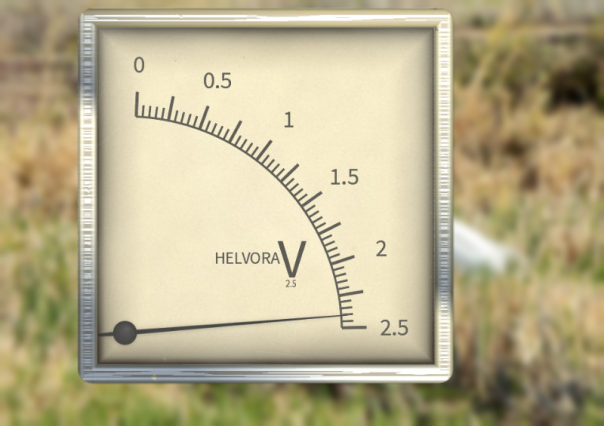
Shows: 2.4 V
